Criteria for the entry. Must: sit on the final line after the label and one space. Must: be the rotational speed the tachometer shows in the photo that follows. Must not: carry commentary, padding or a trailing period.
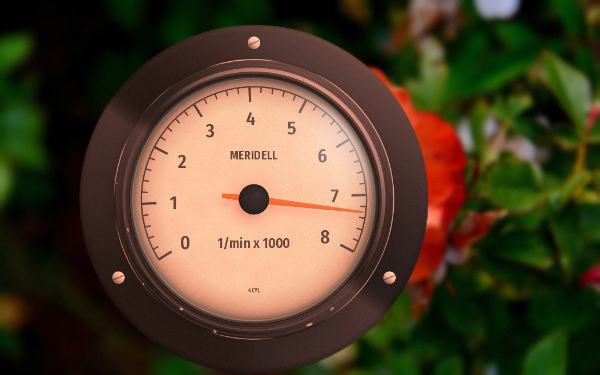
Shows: 7300 rpm
